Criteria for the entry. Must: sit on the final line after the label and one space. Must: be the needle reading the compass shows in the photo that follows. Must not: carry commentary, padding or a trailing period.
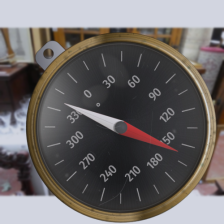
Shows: 157.5 °
